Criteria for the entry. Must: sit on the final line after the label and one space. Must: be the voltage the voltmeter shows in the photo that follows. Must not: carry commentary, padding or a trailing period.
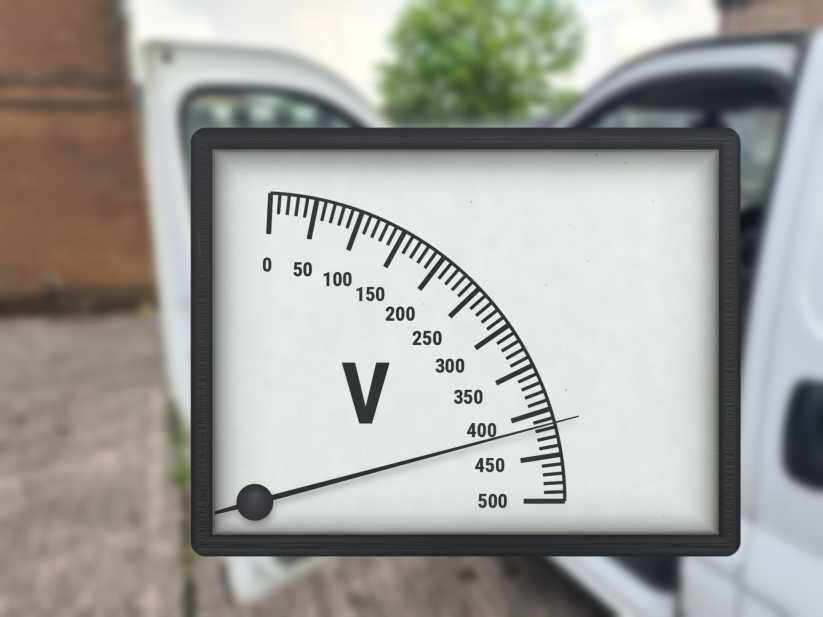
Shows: 415 V
